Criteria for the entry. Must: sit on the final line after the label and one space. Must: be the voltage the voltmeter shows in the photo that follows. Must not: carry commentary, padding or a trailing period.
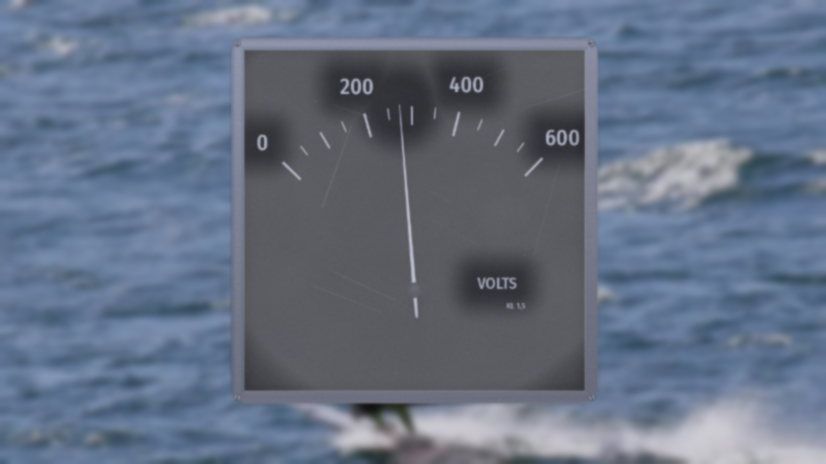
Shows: 275 V
